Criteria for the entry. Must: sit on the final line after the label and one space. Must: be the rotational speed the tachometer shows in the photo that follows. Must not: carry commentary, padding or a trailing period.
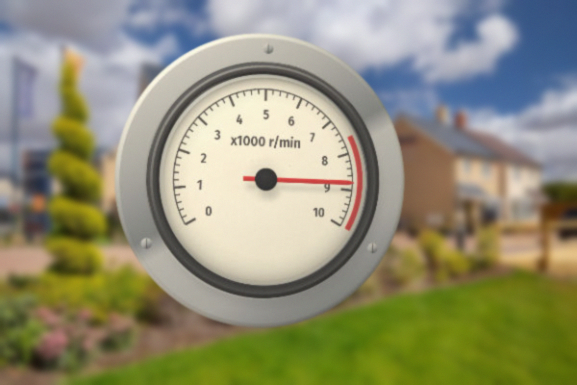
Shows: 8800 rpm
